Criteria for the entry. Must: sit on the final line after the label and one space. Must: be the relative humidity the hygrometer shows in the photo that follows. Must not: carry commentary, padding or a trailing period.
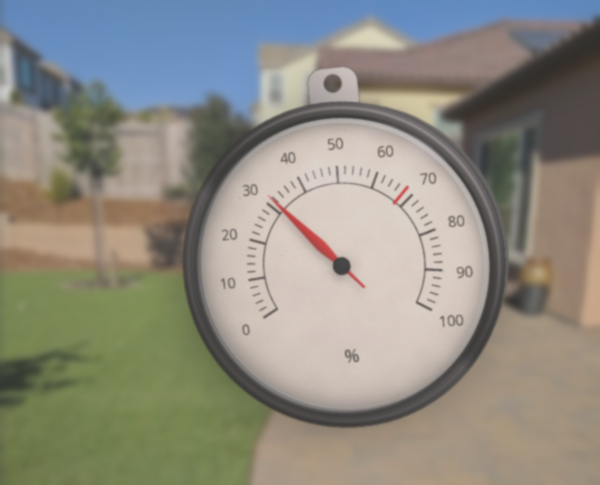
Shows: 32 %
